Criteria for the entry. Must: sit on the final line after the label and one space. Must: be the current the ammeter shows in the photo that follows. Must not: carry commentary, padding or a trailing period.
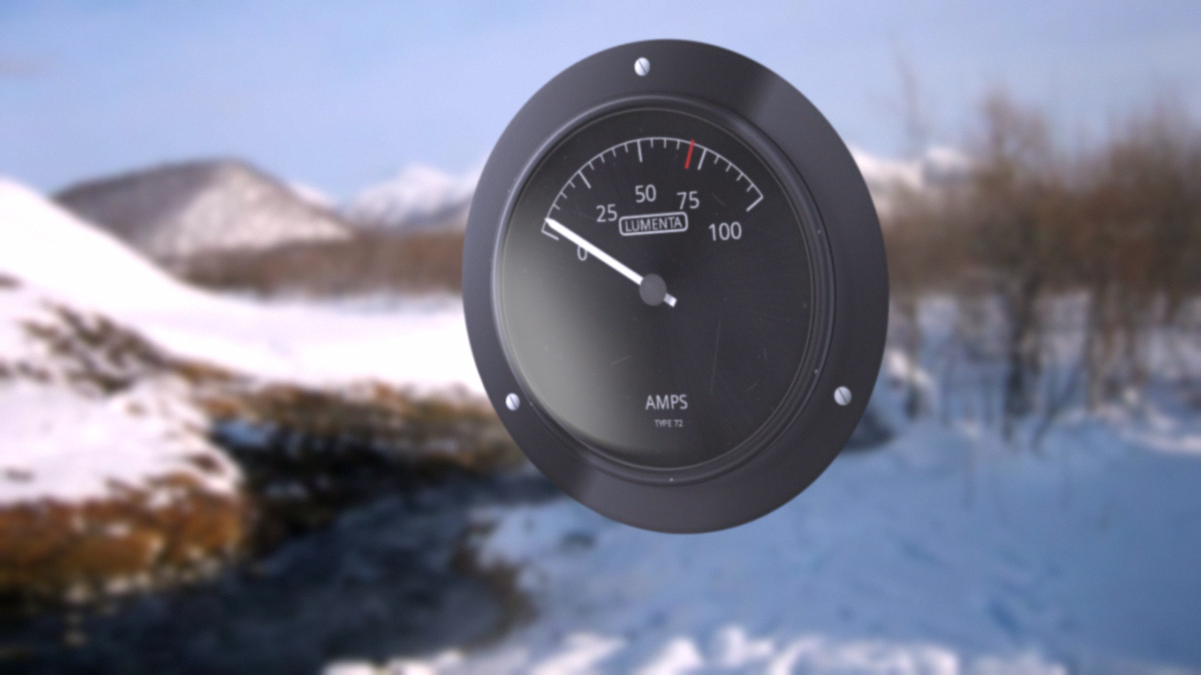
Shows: 5 A
